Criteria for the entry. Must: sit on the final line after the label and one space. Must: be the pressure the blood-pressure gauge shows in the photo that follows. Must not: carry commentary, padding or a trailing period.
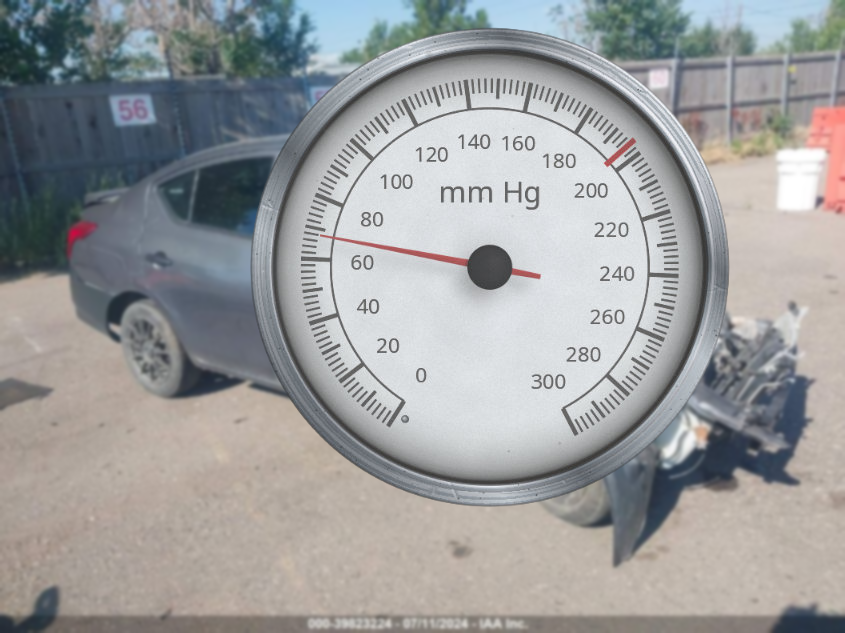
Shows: 68 mmHg
